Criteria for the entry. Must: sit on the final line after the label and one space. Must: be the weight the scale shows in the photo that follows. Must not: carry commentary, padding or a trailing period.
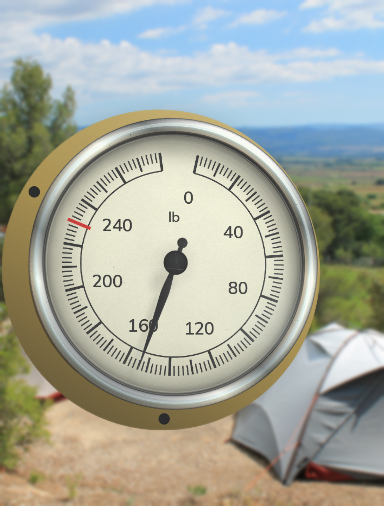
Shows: 154 lb
